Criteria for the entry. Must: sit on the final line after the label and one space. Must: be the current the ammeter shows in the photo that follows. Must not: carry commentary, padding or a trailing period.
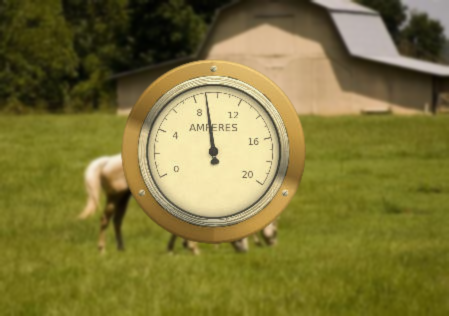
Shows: 9 A
